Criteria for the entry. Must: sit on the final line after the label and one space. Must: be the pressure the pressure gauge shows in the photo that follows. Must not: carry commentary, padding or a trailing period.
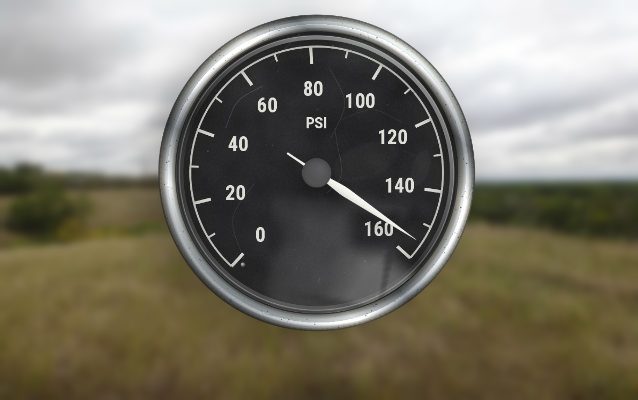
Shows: 155 psi
